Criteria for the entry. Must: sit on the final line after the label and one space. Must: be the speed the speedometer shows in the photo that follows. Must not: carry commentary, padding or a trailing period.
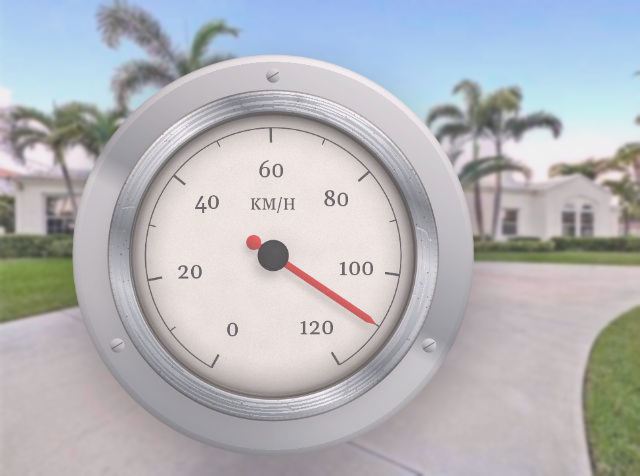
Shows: 110 km/h
